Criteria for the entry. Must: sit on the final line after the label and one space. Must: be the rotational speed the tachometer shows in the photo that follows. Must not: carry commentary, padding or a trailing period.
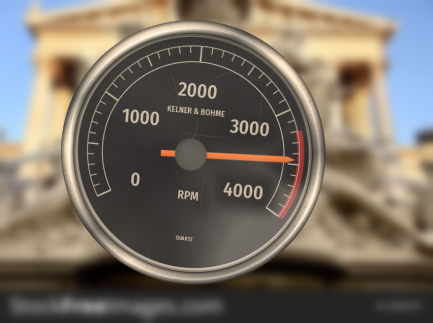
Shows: 3450 rpm
